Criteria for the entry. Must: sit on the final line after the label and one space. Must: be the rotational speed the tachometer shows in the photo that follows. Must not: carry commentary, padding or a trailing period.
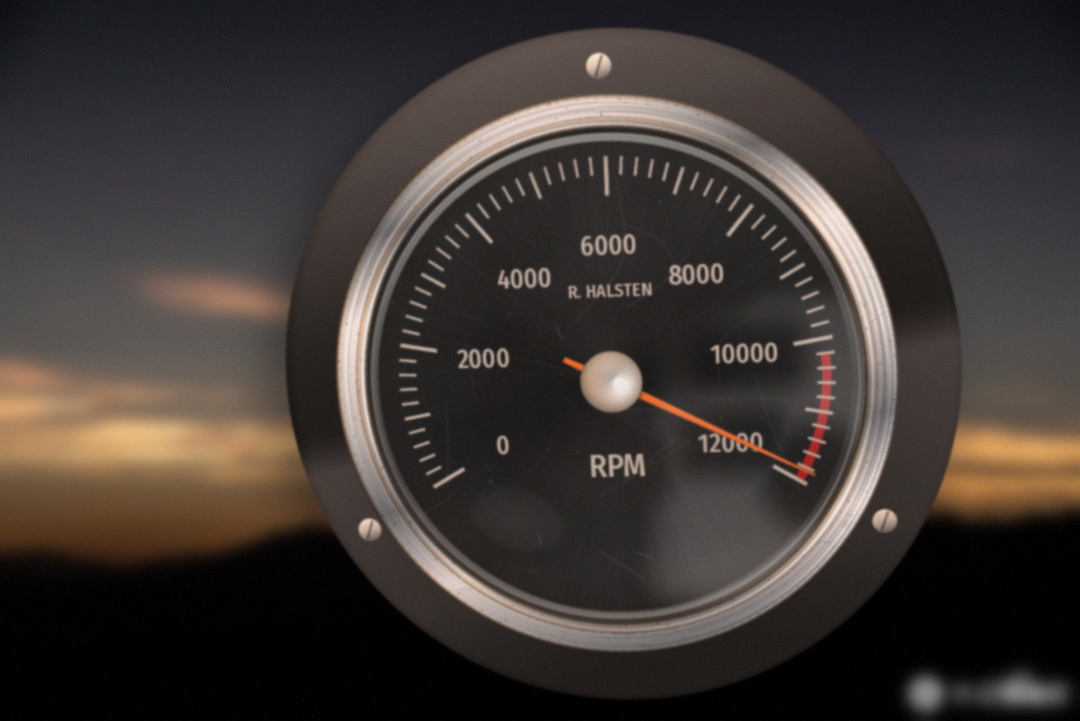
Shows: 11800 rpm
